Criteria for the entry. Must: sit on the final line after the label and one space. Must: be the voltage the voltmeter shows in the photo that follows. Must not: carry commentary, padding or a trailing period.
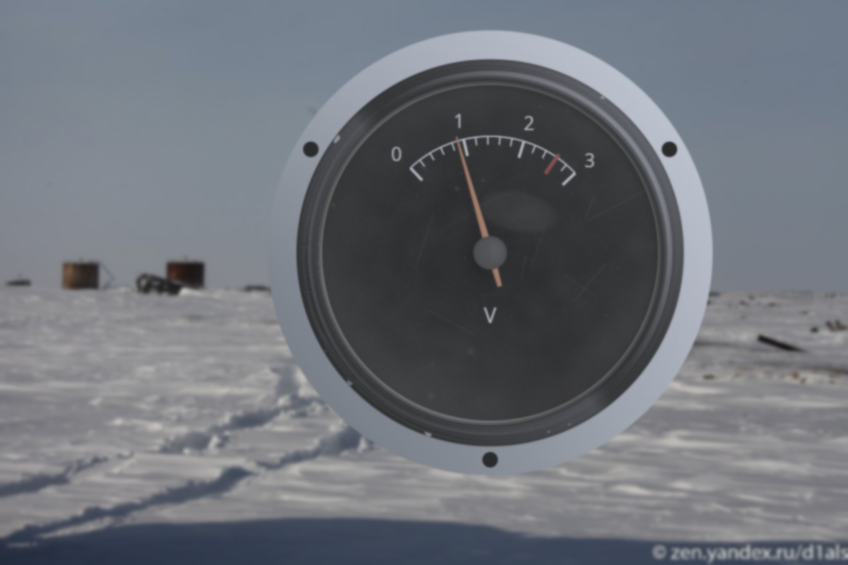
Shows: 0.9 V
